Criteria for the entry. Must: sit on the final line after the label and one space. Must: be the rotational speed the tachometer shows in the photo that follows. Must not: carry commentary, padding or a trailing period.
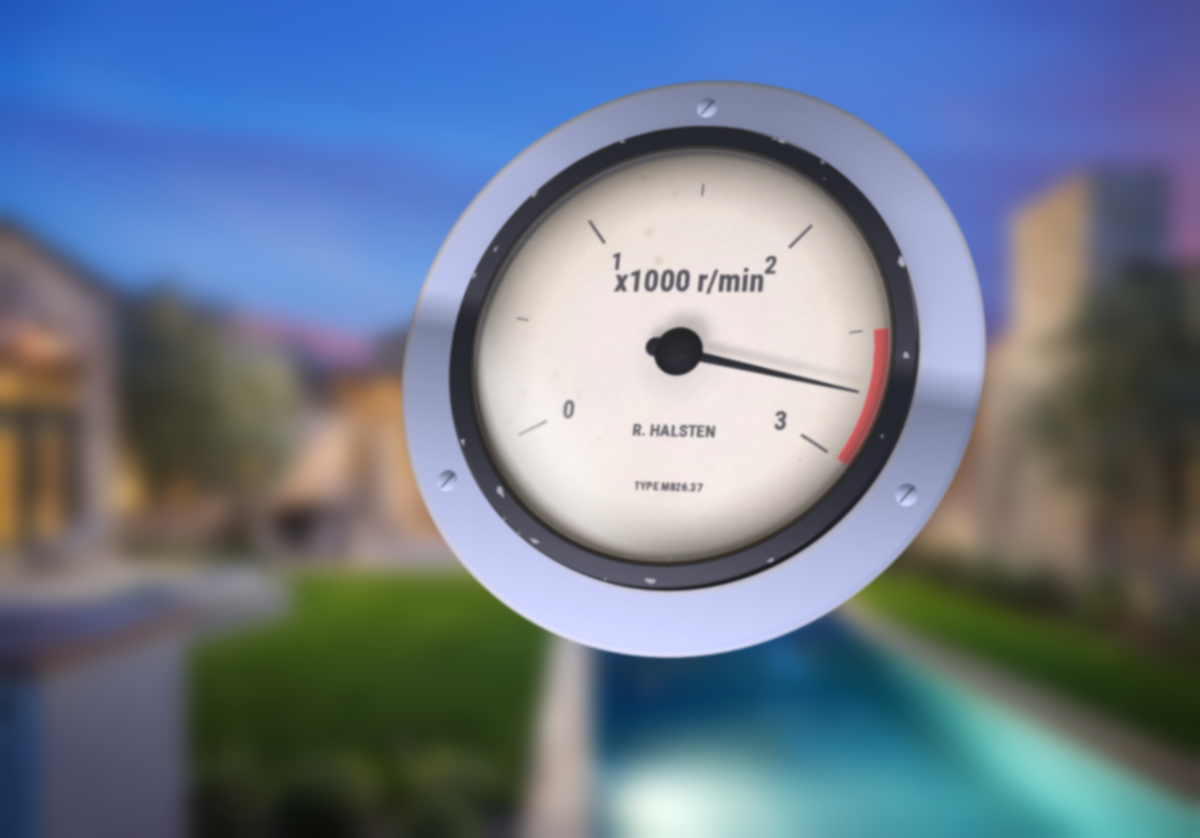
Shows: 2750 rpm
